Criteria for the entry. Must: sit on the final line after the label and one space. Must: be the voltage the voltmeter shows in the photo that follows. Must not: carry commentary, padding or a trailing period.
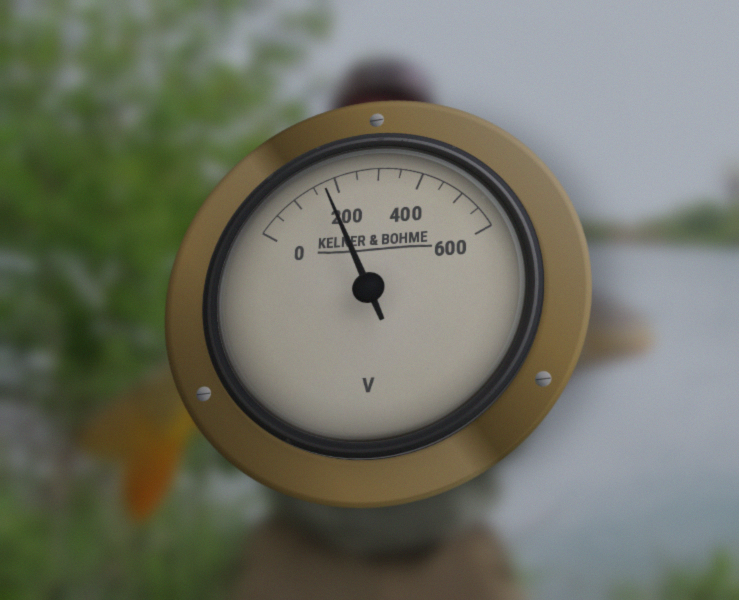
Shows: 175 V
